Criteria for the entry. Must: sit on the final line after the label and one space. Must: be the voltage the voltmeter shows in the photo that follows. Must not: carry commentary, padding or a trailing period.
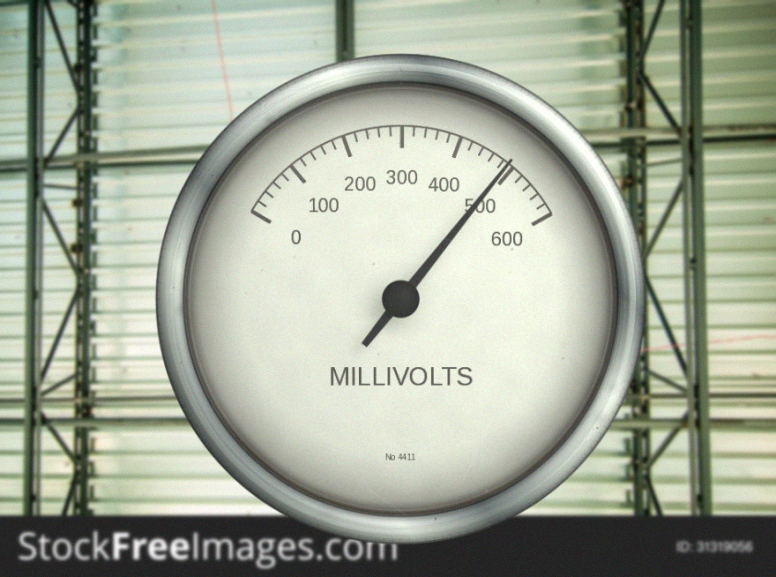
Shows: 490 mV
